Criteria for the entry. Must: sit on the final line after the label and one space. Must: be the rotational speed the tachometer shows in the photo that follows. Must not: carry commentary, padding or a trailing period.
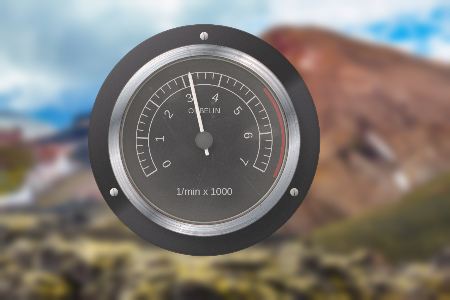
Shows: 3200 rpm
